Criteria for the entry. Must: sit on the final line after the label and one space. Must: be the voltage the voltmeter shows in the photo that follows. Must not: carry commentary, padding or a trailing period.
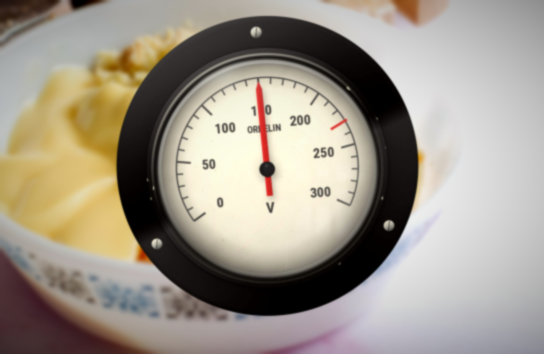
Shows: 150 V
